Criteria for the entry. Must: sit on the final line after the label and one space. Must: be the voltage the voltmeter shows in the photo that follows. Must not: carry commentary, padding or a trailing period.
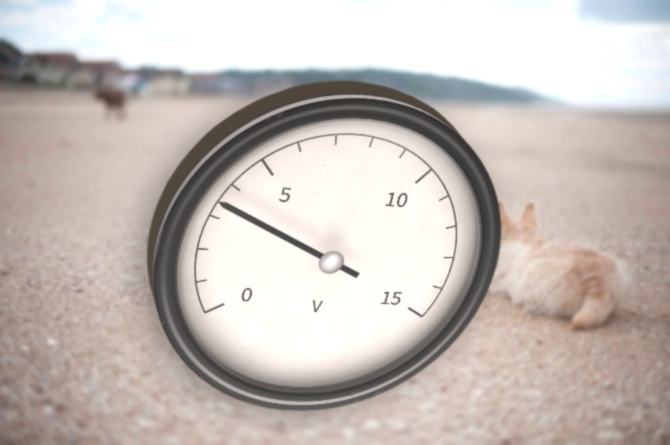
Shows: 3.5 V
